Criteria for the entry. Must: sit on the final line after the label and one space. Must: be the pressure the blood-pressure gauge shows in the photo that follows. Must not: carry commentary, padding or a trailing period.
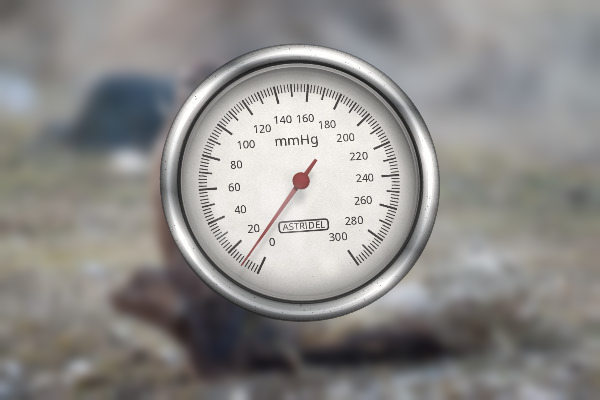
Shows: 10 mmHg
